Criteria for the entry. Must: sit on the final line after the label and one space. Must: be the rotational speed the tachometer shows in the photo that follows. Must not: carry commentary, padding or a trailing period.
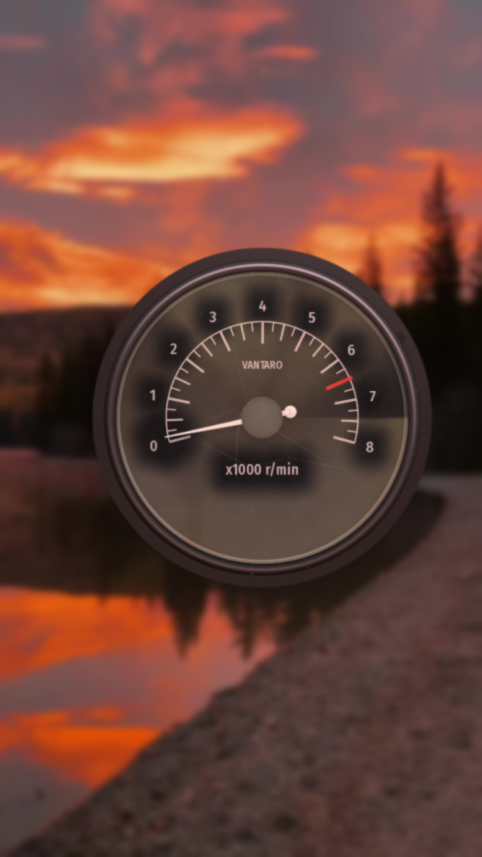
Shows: 125 rpm
